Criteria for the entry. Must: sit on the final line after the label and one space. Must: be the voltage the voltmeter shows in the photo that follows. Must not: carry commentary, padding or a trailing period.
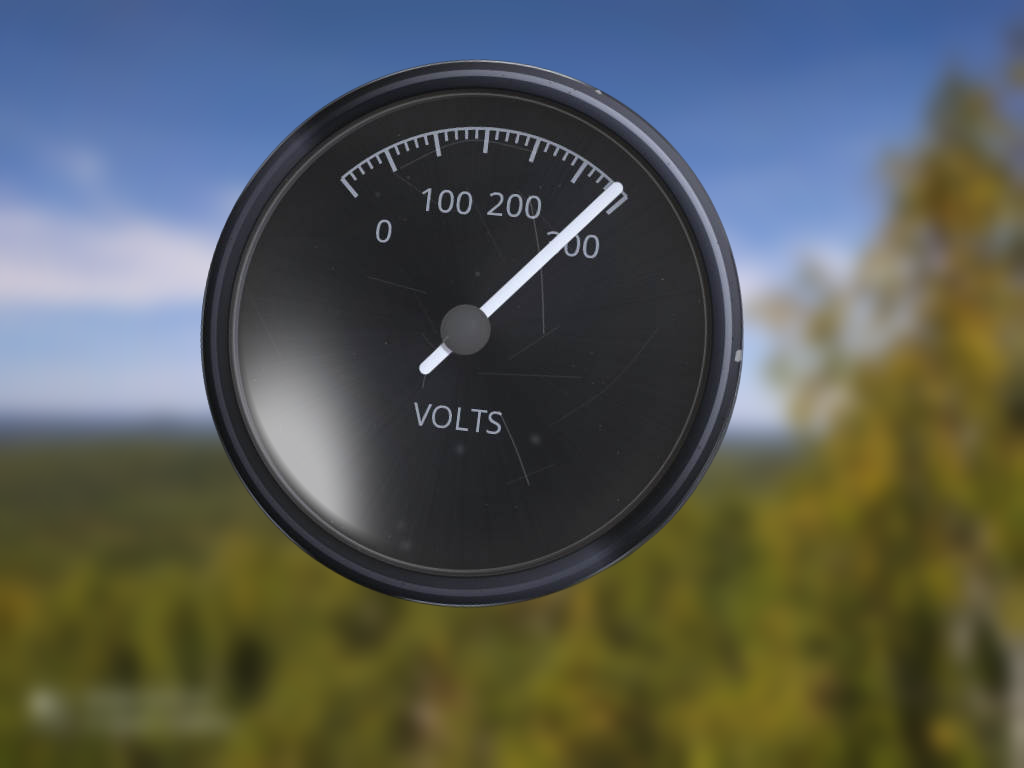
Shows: 290 V
